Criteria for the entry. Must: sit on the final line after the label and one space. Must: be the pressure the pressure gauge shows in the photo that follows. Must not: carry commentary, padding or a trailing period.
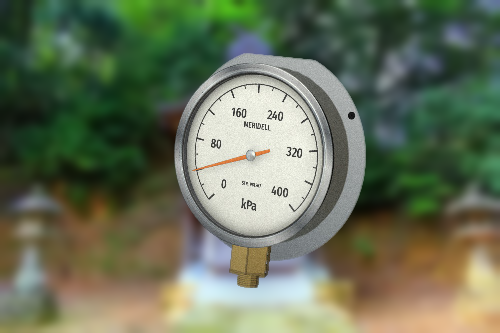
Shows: 40 kPa
